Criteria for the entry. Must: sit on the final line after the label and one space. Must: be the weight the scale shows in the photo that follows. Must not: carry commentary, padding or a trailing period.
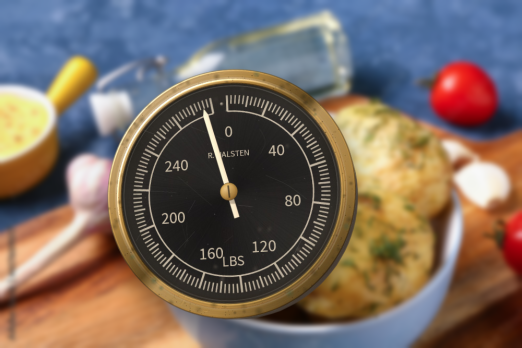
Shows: 276 lb
